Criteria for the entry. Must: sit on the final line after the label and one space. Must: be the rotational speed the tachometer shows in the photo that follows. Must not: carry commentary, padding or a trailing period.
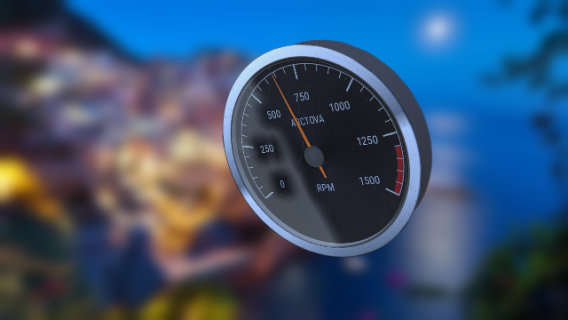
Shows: 650 rpm
